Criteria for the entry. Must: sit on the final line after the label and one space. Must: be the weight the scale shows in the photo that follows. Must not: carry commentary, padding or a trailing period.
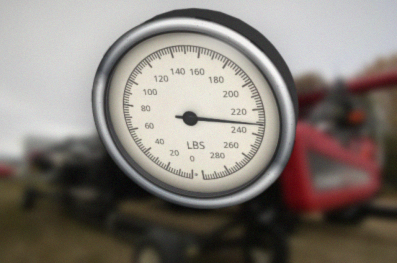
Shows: 230 lb
